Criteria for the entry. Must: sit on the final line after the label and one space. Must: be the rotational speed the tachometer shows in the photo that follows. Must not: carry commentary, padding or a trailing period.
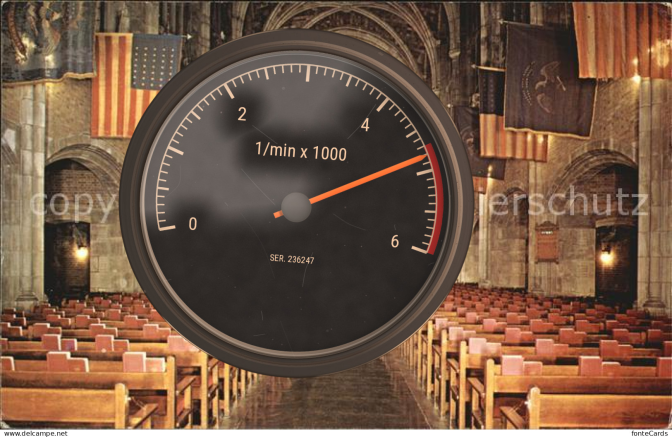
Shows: 4800 rpm
